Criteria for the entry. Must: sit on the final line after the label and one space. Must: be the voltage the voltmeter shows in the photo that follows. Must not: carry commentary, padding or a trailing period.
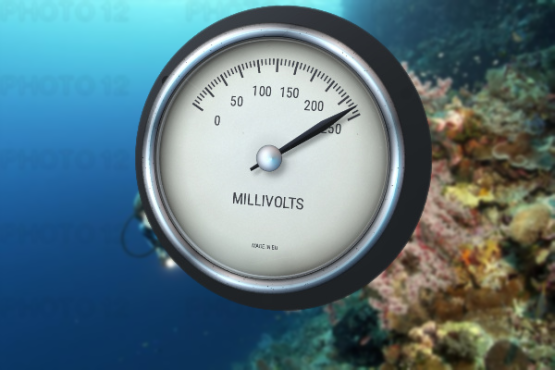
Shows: 240 mV
